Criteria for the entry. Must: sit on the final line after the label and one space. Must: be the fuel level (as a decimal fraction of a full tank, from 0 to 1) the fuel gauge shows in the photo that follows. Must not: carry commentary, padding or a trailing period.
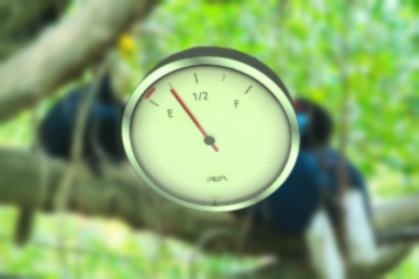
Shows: 0.25
